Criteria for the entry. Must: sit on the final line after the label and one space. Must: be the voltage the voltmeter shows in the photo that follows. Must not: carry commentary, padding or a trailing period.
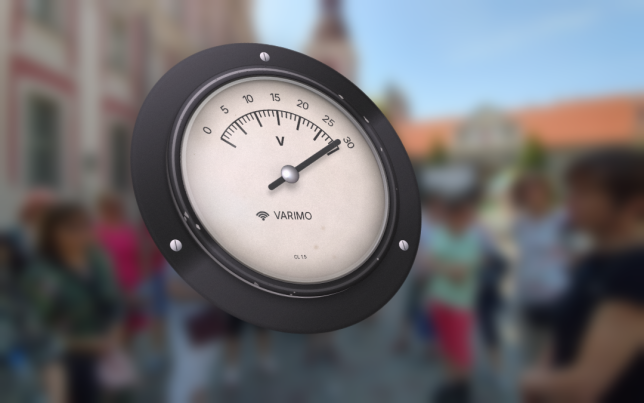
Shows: 29 V
